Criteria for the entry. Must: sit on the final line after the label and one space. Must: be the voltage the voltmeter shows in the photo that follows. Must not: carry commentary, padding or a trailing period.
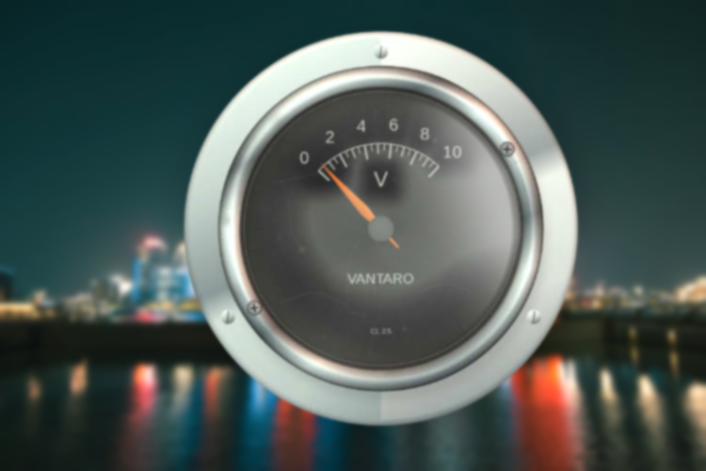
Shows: 0.5 V
